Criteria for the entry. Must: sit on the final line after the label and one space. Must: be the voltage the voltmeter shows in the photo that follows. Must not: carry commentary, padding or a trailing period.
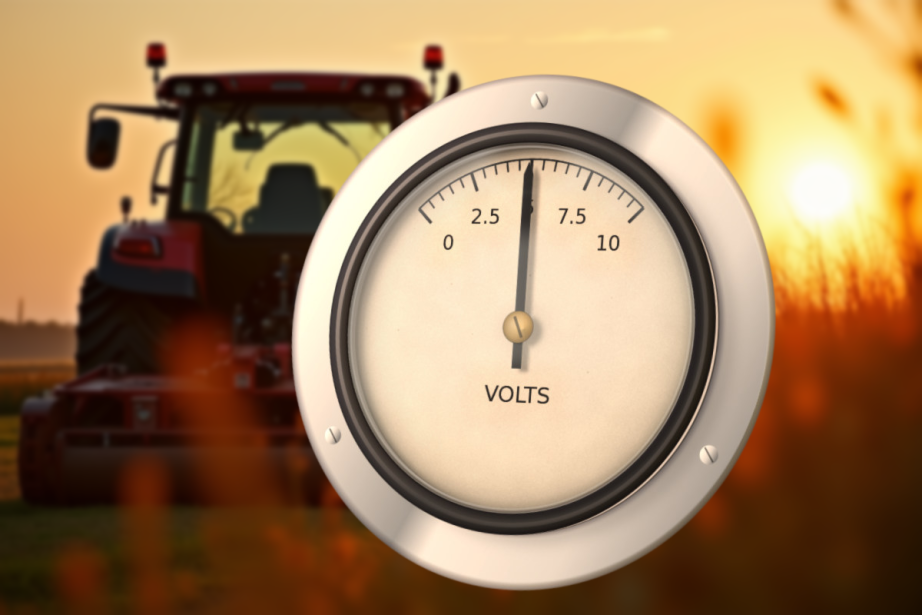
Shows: 5 V
